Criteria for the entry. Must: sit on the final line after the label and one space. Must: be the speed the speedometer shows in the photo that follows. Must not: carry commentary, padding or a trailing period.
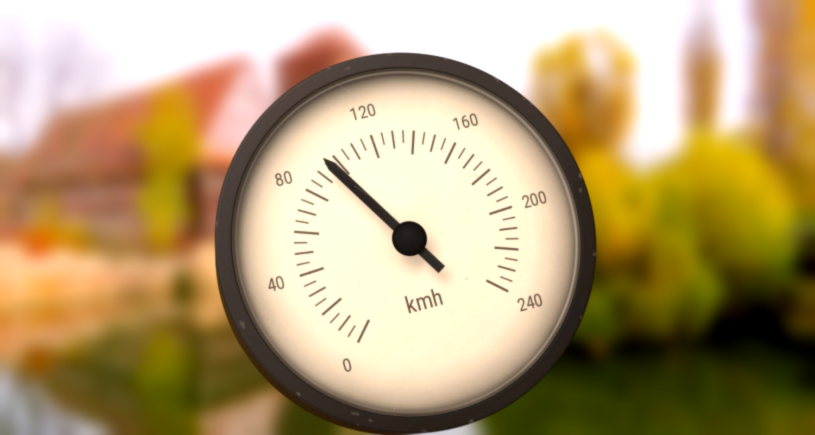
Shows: 95 km/h
